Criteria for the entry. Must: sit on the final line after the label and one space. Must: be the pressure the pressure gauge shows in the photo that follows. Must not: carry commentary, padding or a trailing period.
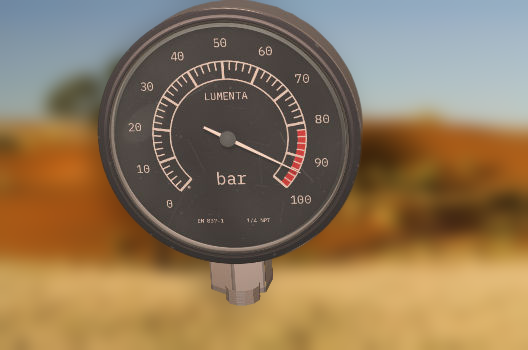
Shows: 94 bar
